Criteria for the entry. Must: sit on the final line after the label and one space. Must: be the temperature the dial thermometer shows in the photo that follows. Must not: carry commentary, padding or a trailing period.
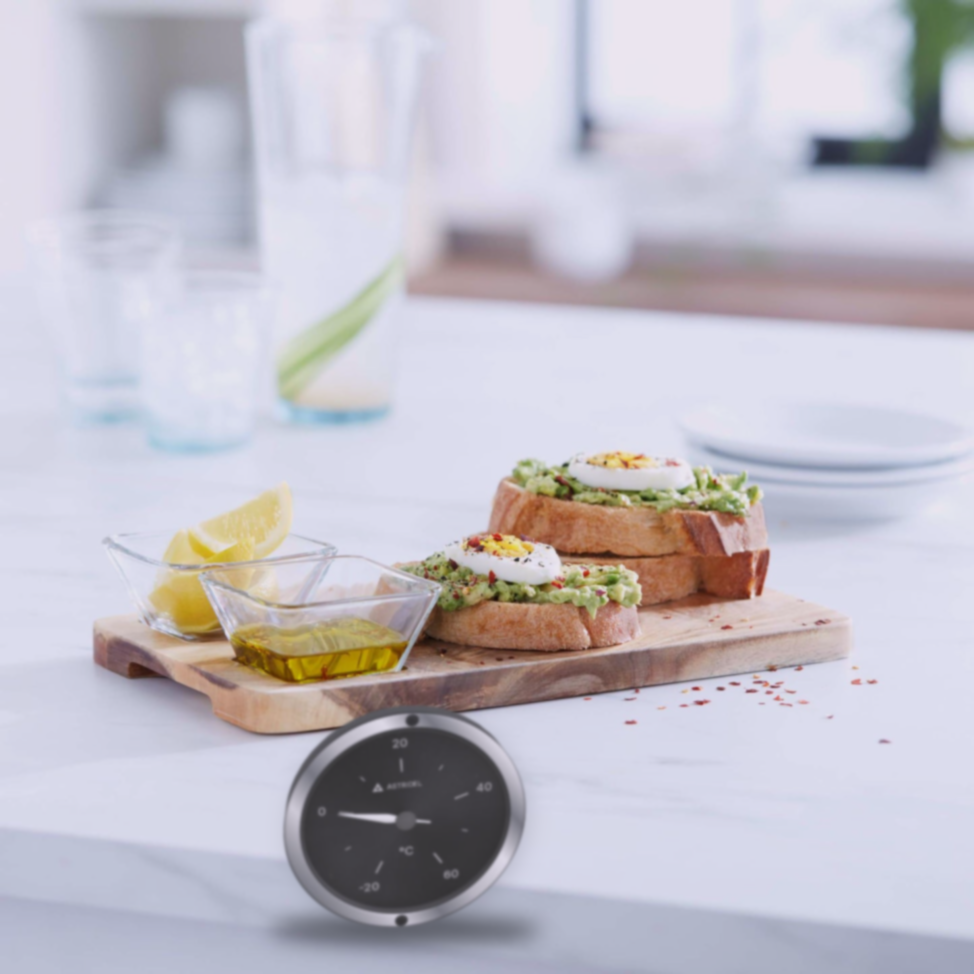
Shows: 0 °C
